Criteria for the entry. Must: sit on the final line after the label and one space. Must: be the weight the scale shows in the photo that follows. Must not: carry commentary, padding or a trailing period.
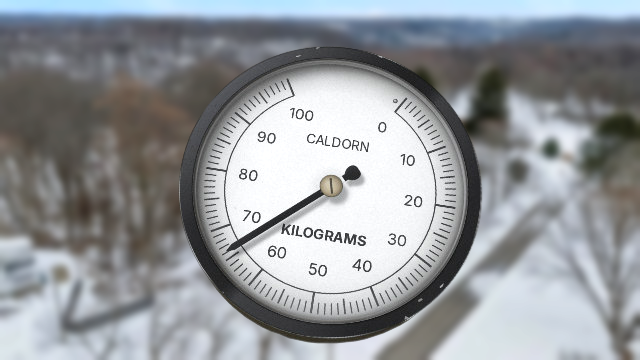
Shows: 66 kg
